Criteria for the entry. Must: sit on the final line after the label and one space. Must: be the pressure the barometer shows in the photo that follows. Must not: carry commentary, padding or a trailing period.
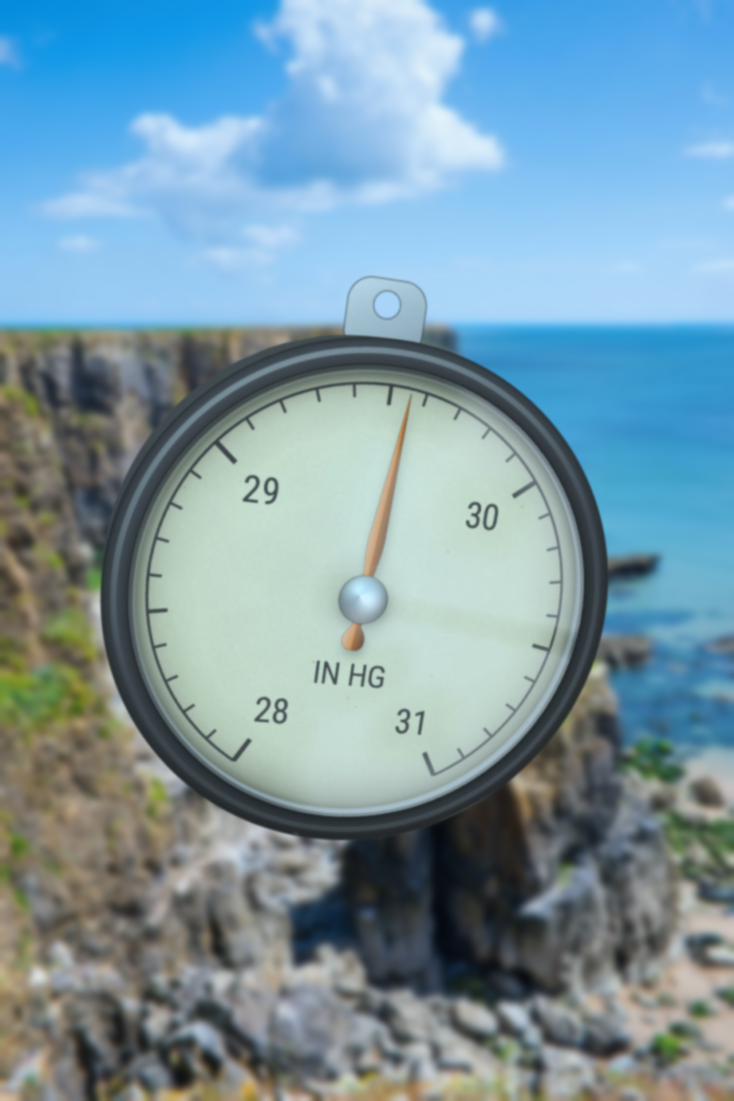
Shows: 29.55 inHg
